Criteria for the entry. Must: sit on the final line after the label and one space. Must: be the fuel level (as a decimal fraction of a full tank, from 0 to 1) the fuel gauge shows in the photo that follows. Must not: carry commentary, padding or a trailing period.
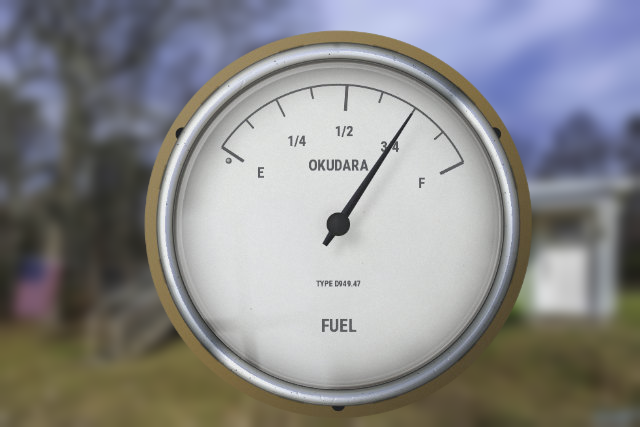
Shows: 0.75
